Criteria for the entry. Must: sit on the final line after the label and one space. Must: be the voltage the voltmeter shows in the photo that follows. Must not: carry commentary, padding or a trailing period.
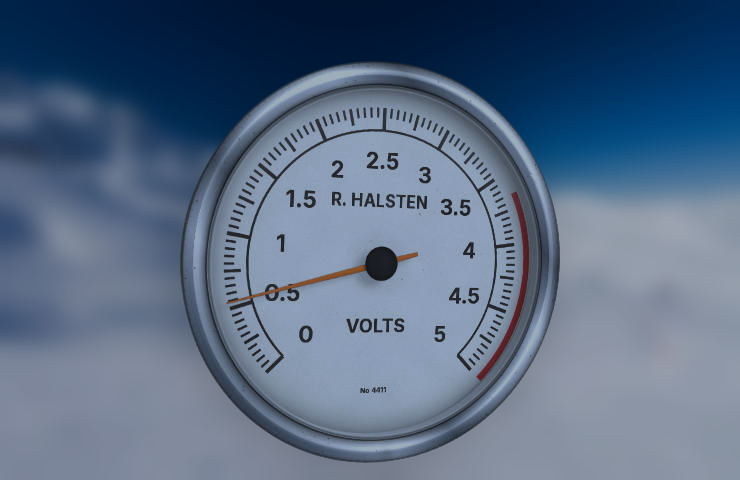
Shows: 0.55 V
